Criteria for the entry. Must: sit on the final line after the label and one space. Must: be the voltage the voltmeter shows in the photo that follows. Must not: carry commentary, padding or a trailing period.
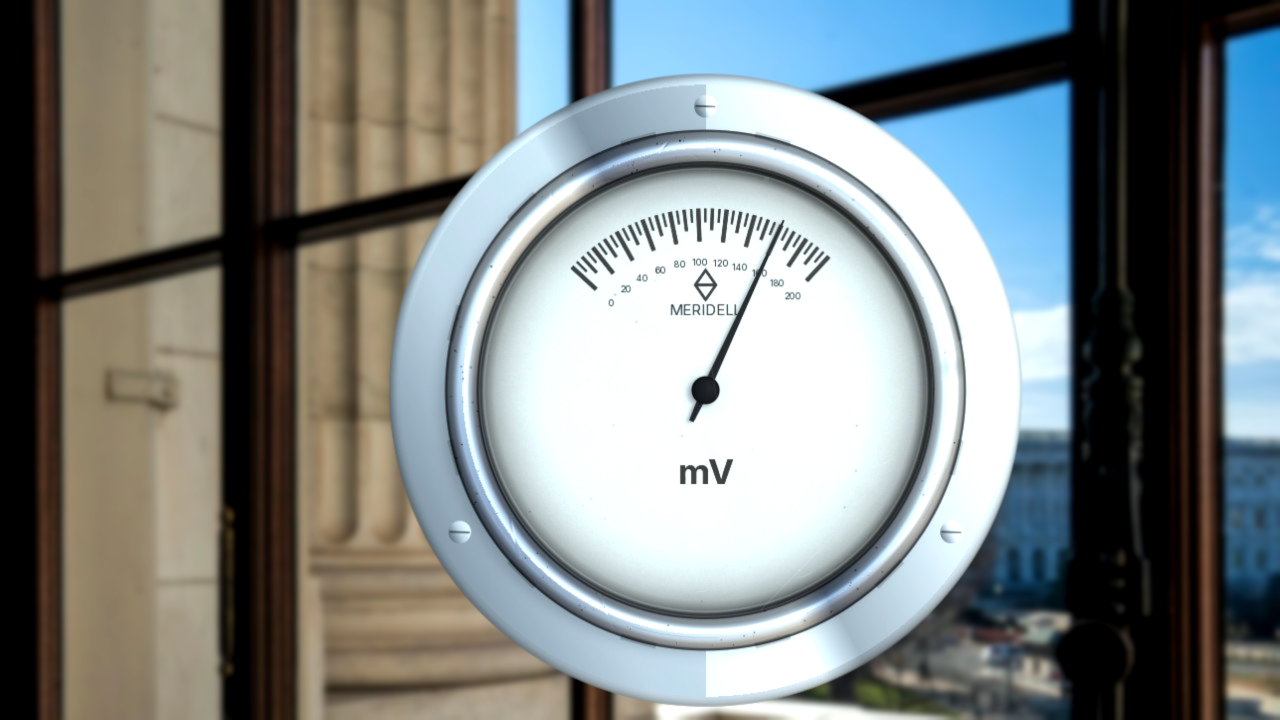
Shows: 160 mV
